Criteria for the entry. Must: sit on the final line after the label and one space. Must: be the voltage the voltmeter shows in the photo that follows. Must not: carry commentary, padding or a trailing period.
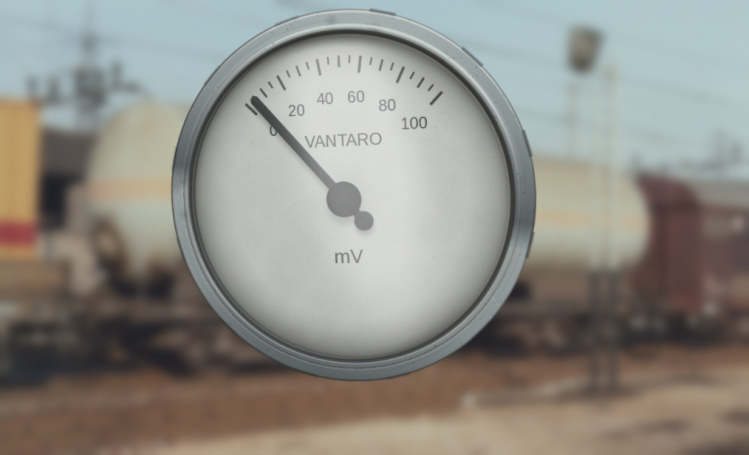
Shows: 5 mV
